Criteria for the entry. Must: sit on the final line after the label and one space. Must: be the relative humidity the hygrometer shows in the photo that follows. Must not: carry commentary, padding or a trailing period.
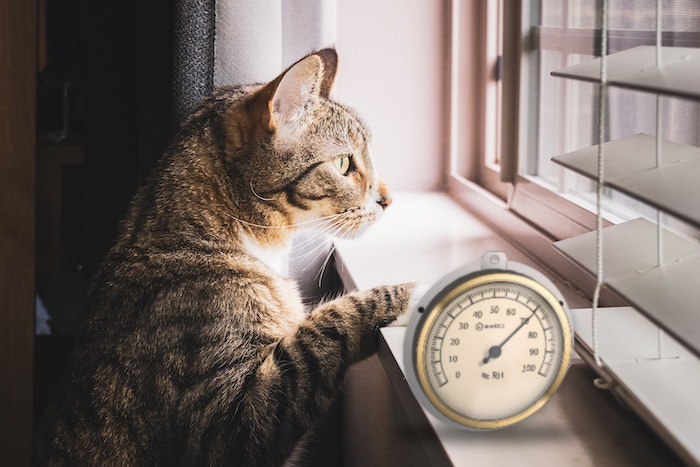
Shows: 70 %
